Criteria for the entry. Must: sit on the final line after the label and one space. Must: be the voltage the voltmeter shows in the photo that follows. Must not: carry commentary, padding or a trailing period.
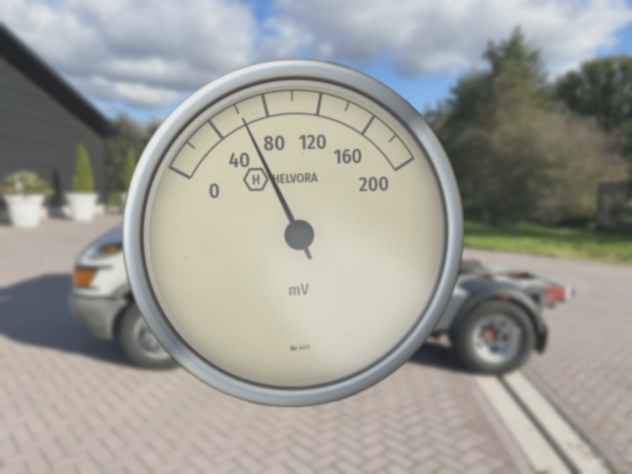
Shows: 60 mV
